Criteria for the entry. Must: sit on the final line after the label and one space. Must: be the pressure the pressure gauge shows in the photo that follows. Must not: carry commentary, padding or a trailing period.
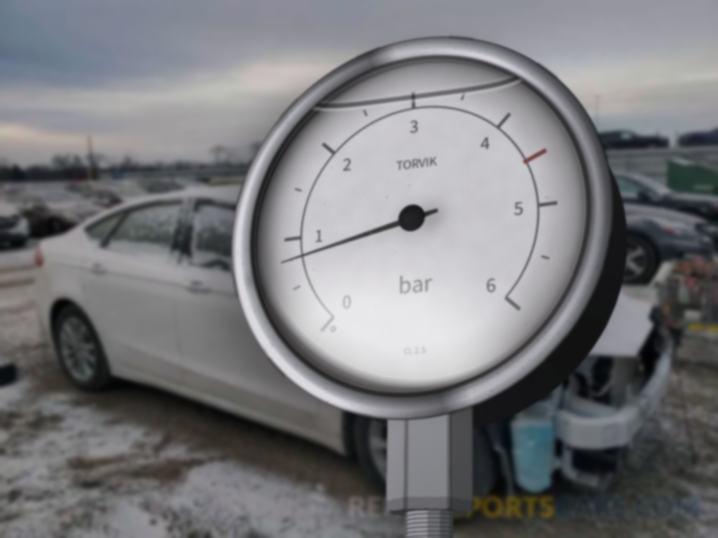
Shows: 0.75 bar
